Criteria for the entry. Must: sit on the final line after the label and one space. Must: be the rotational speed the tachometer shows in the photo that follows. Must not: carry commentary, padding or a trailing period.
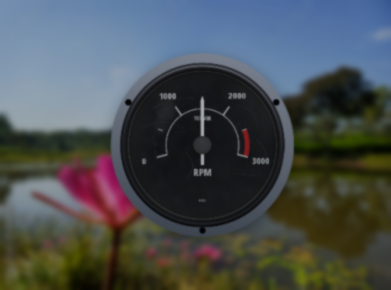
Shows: 1500 rpm
